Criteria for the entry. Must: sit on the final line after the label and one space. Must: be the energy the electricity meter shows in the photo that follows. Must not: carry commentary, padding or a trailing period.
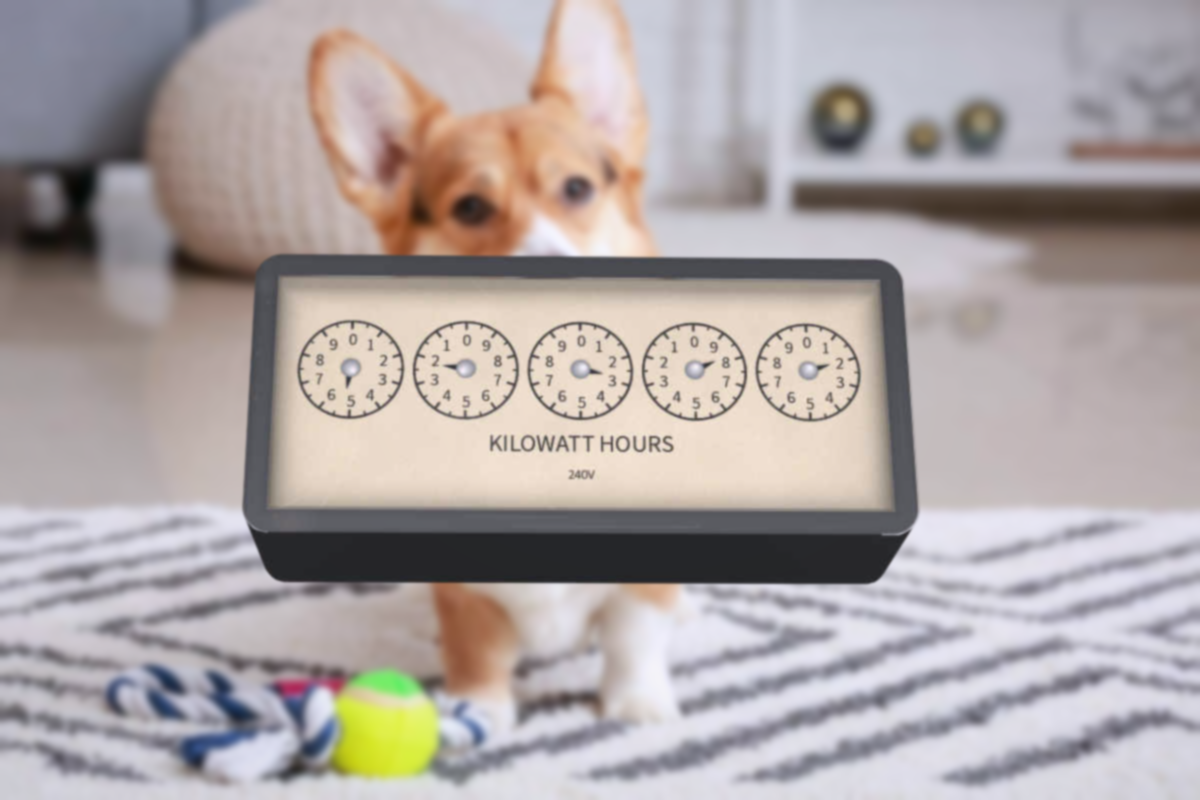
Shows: 52282 kWh
